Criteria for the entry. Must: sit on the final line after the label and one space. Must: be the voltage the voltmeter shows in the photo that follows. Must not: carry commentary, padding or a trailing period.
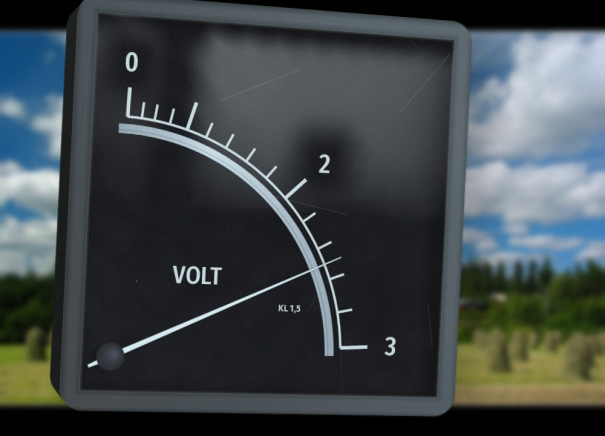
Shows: 2.5 V
